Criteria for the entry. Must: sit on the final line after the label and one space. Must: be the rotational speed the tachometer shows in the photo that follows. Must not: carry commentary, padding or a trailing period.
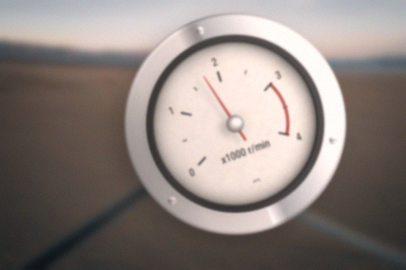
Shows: 1750 rpm
